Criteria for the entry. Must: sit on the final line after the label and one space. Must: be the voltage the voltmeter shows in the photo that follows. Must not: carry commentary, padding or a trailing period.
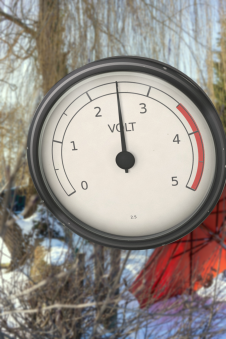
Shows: 2.5 V
